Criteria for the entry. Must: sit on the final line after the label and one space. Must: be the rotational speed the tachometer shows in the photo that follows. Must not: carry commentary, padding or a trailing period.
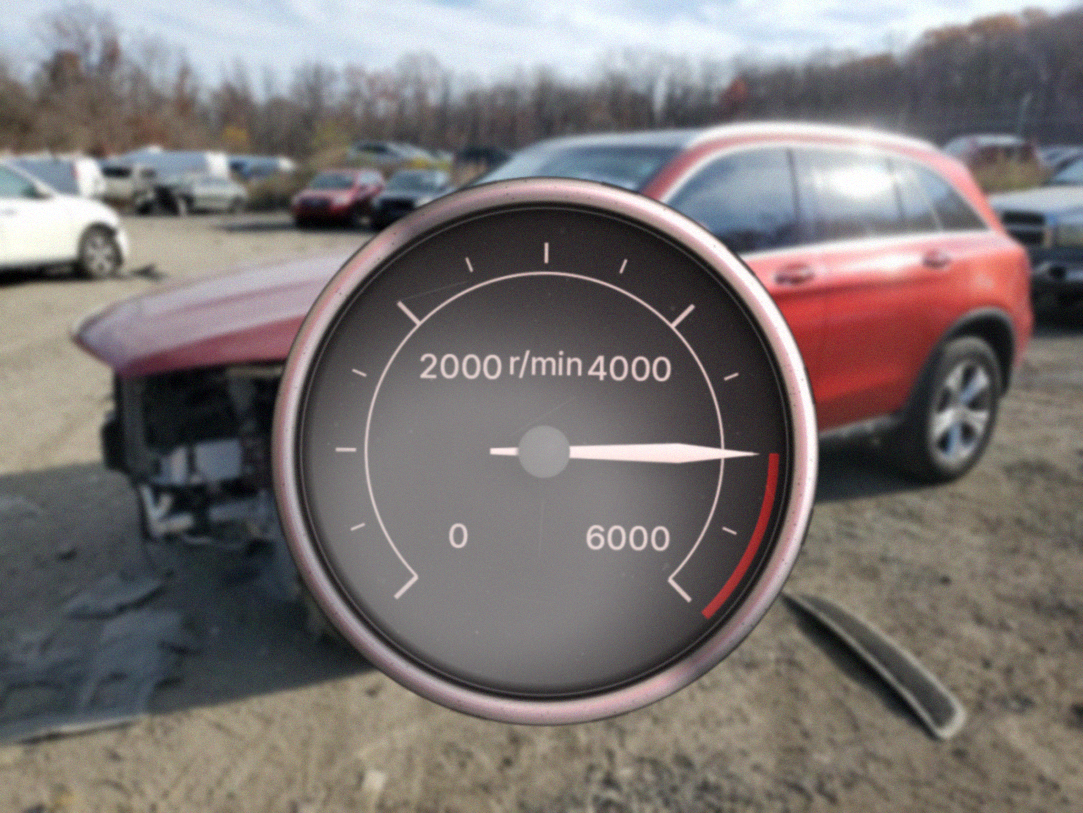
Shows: 5000 rpm
